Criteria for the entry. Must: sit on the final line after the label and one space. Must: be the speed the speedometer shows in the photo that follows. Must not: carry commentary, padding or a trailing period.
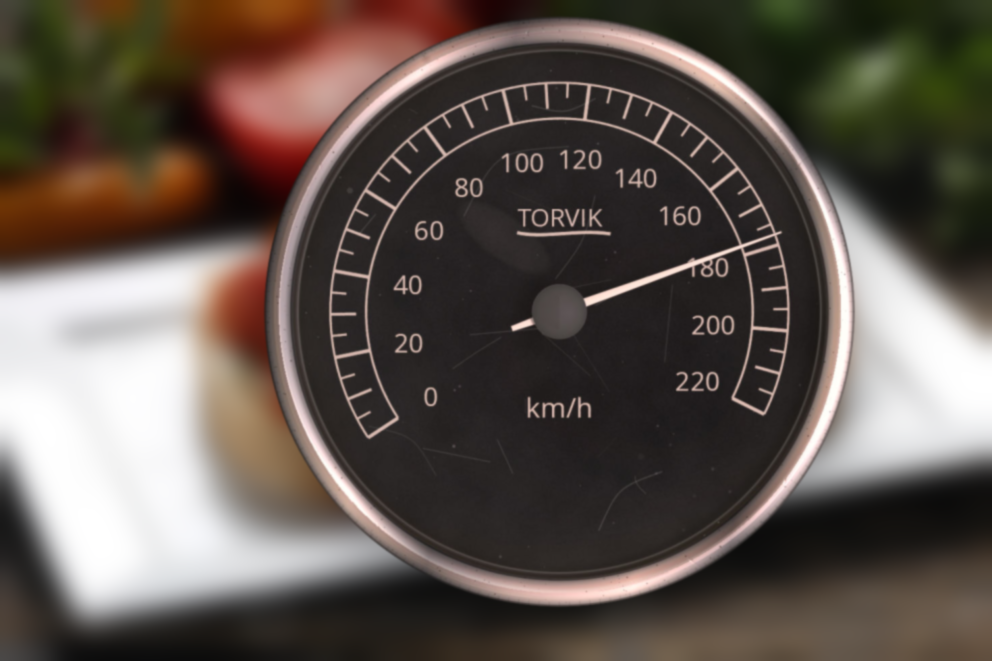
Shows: 177.5 km/h
